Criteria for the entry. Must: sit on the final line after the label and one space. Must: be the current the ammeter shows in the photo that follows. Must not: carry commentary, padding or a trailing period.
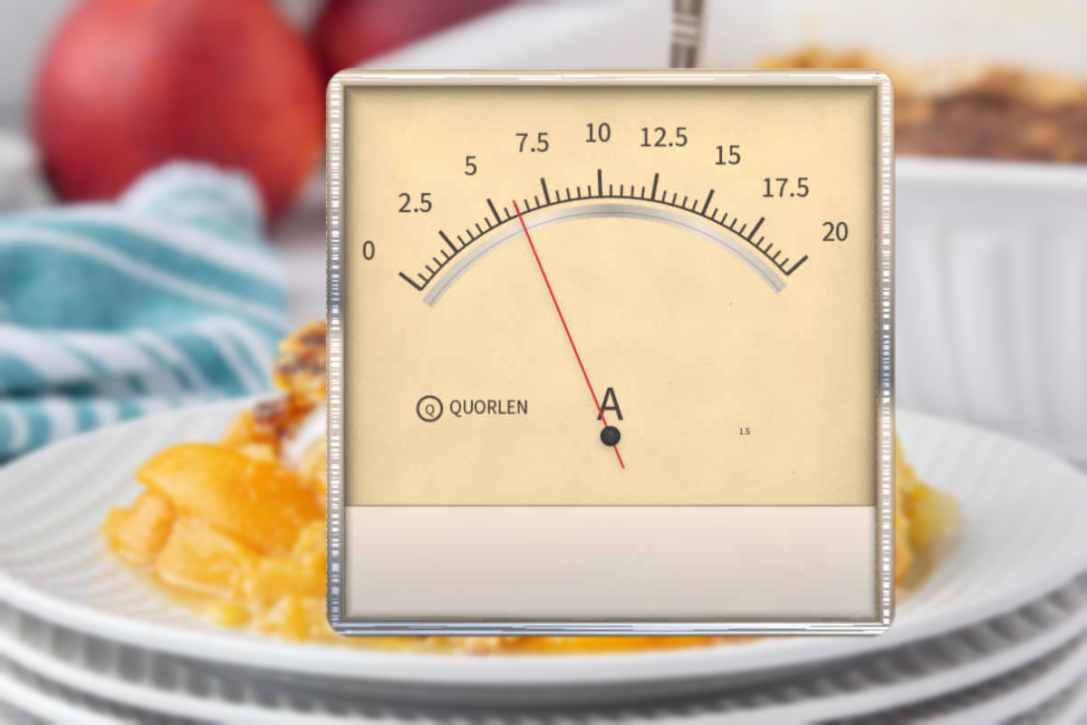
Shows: 6 A
